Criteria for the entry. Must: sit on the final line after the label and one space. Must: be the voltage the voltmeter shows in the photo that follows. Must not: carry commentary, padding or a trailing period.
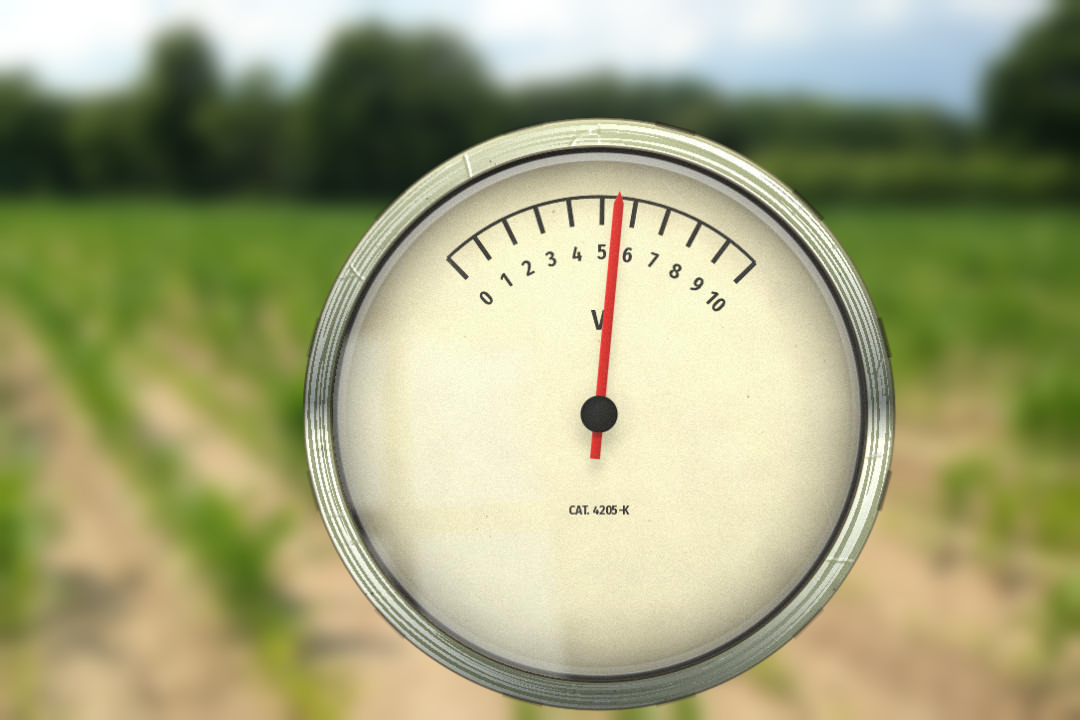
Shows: 5.5 V
